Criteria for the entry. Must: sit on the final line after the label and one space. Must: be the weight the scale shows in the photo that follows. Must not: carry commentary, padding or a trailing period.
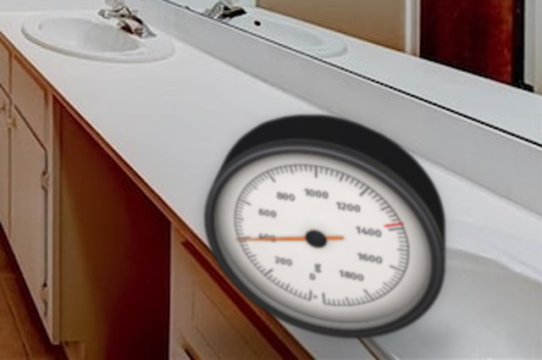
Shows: 400 g
